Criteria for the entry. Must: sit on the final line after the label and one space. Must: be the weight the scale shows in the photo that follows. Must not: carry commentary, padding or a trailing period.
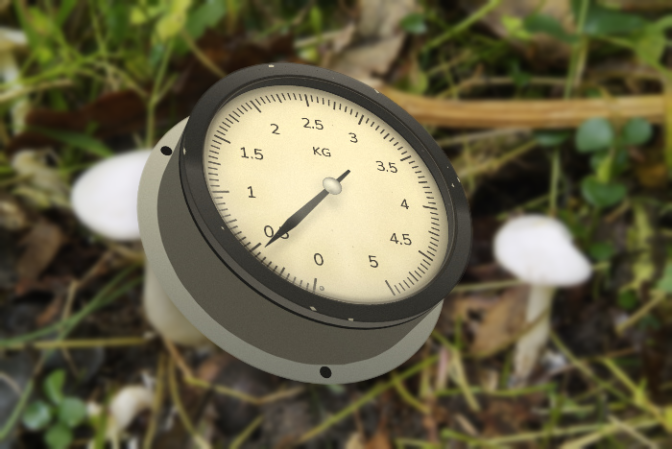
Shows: 0.45 kg
